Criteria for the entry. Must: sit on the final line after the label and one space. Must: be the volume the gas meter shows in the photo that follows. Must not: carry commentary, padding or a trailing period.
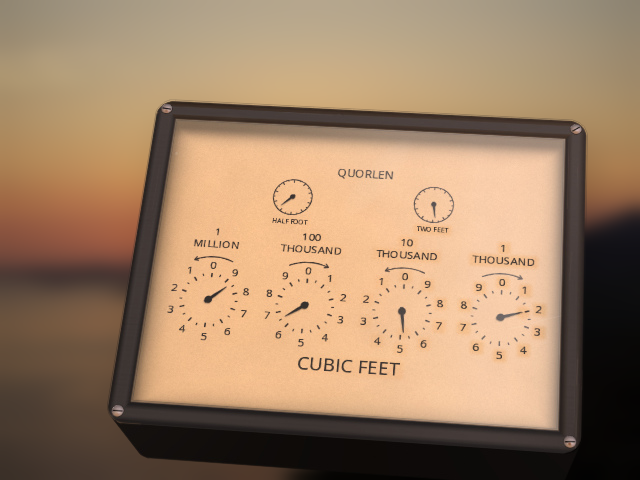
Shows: 865200 ft³
